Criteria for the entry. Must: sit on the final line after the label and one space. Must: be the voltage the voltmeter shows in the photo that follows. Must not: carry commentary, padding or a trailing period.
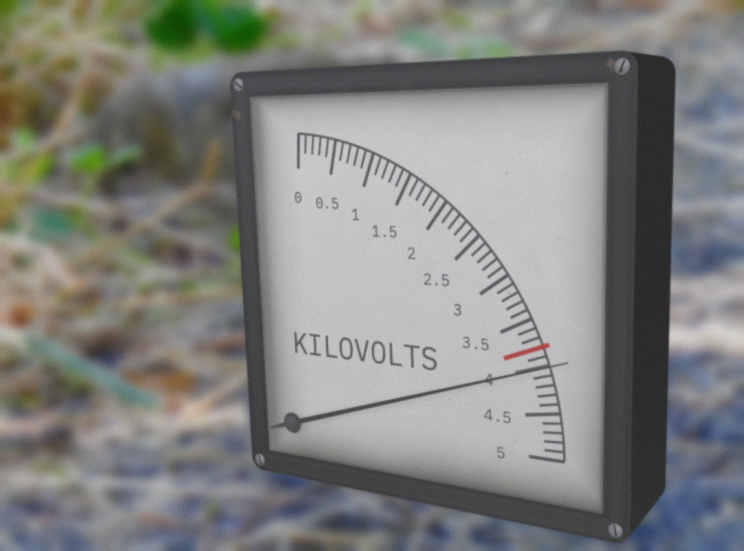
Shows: 4 kV
